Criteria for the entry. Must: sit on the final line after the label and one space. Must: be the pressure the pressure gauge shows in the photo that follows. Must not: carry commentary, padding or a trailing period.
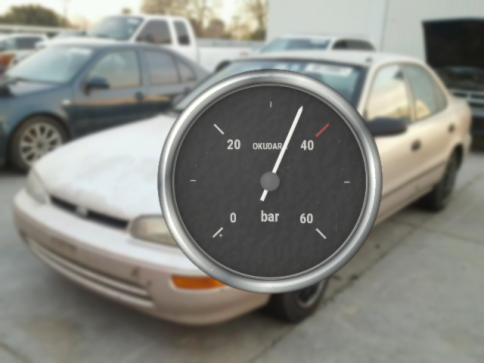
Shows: 35 bar
